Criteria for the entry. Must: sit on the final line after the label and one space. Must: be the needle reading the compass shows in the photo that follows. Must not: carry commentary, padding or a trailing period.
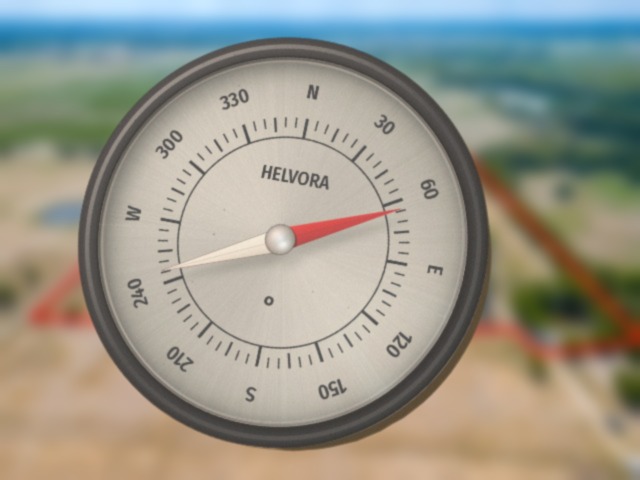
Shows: 65 °
